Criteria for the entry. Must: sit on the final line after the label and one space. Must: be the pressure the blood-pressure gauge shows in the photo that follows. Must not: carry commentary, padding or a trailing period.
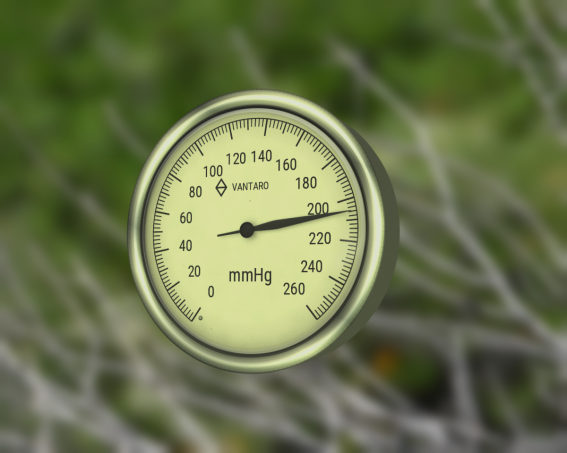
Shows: 206 mmHg
